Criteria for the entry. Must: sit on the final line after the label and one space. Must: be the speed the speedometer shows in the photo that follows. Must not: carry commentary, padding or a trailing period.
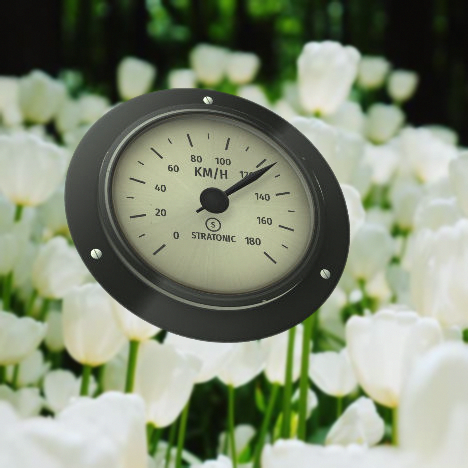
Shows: 125 km/h
